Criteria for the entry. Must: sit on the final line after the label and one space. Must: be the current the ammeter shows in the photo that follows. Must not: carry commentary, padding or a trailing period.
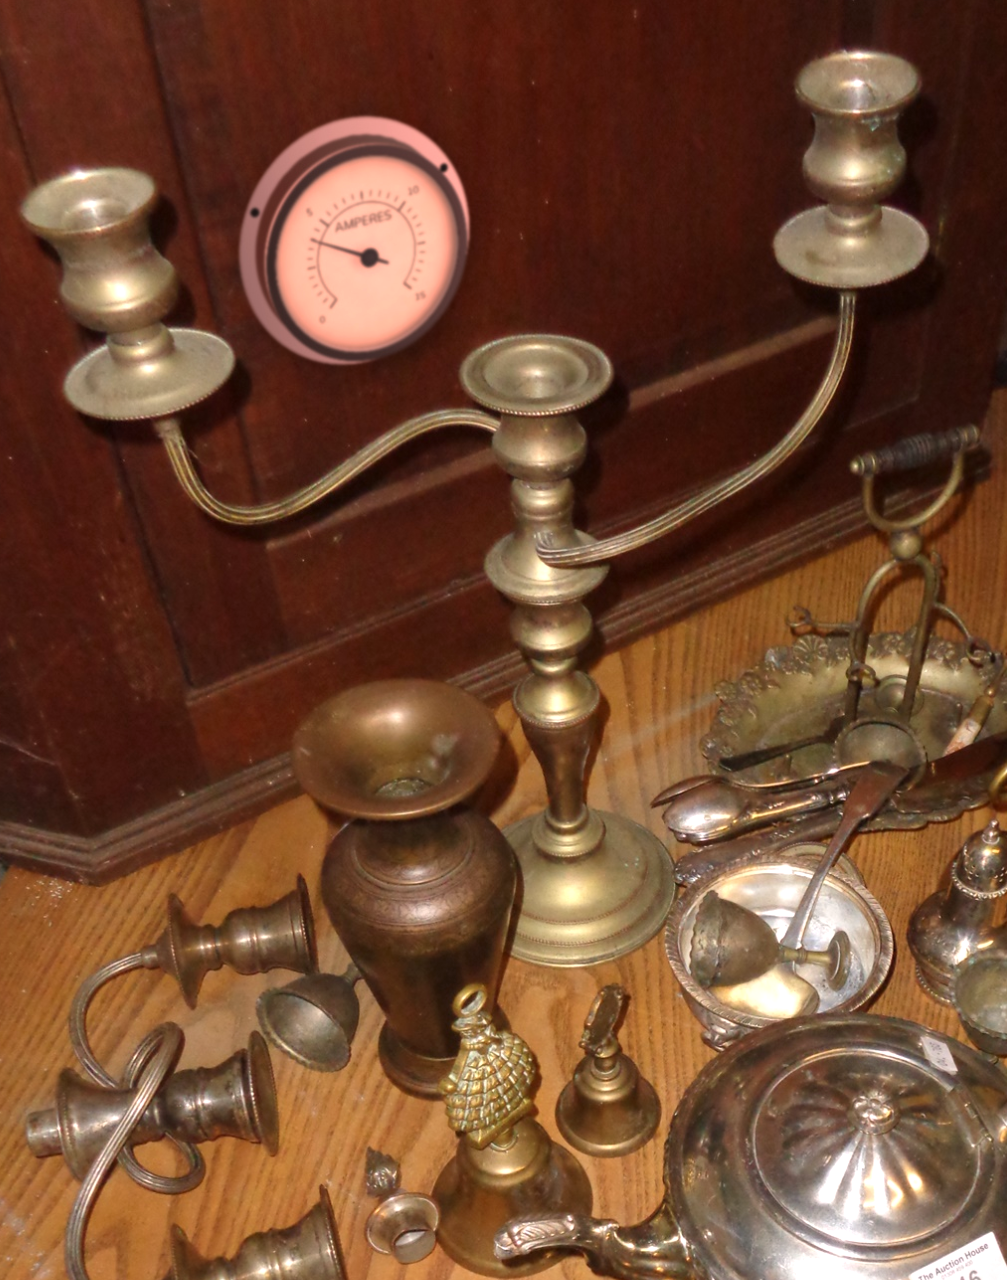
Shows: 4 A
